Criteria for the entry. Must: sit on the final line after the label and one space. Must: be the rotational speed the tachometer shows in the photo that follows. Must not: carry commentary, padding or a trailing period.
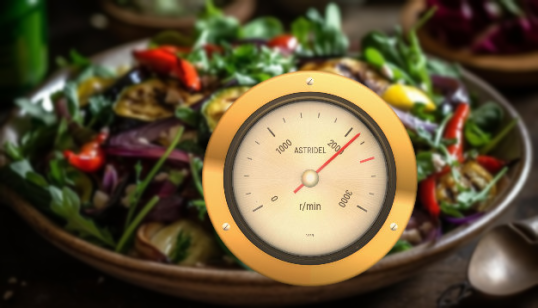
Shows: 2100 rpm
